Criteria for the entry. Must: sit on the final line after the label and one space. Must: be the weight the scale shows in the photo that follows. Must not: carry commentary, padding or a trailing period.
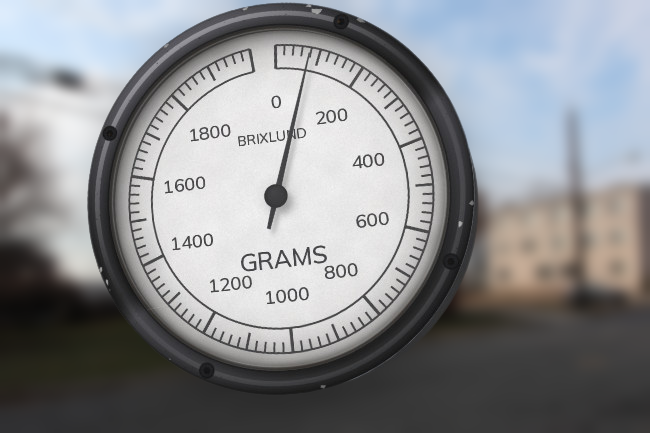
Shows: 80 g
